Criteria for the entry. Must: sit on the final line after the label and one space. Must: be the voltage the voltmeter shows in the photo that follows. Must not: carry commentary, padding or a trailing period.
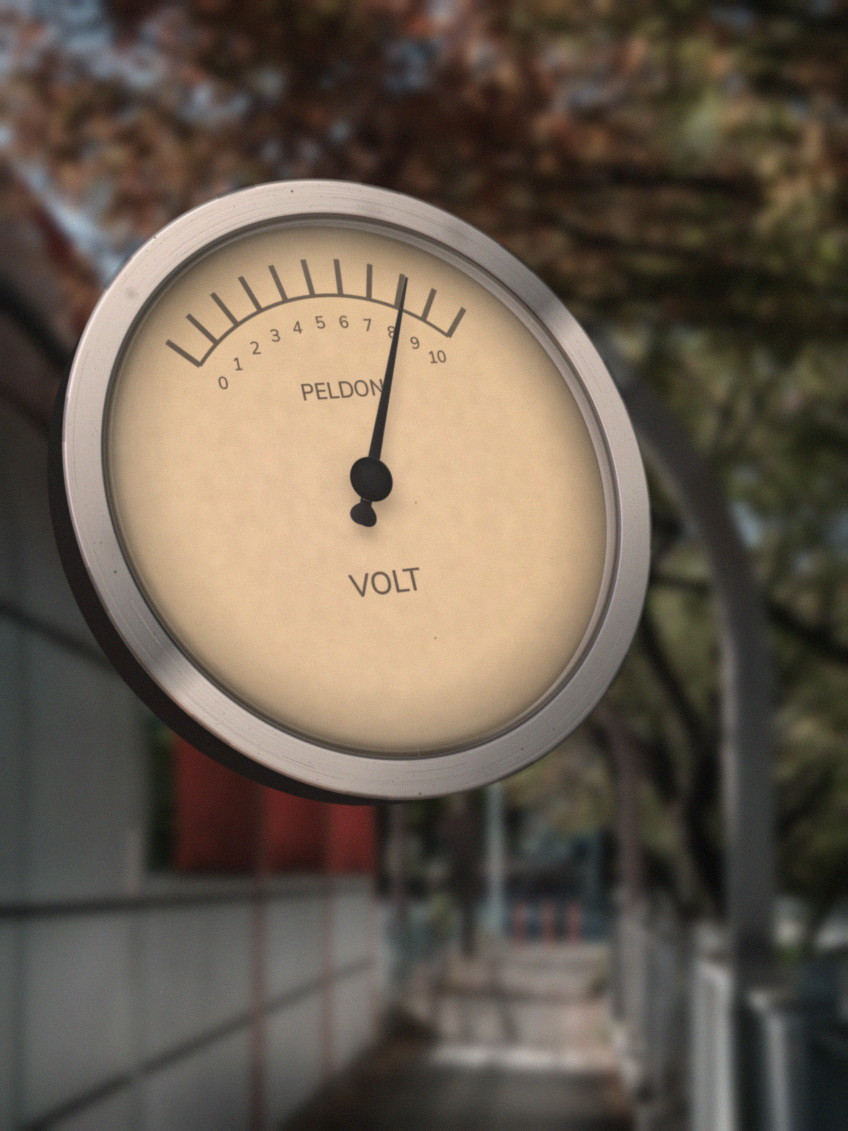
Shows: 8 V
